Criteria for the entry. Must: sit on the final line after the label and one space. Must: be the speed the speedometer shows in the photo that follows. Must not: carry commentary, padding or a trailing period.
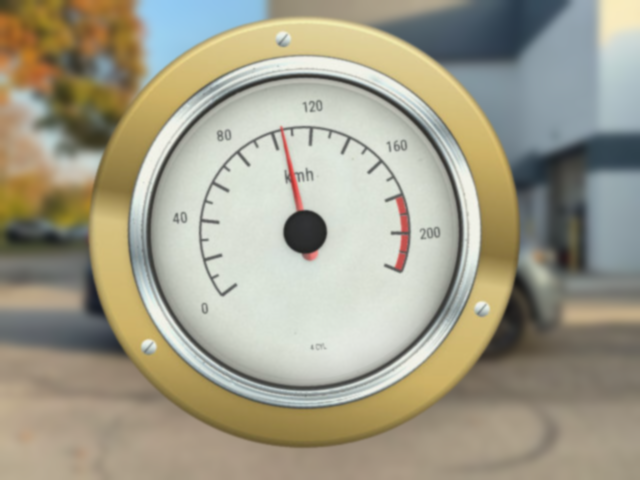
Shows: 105 km/h
